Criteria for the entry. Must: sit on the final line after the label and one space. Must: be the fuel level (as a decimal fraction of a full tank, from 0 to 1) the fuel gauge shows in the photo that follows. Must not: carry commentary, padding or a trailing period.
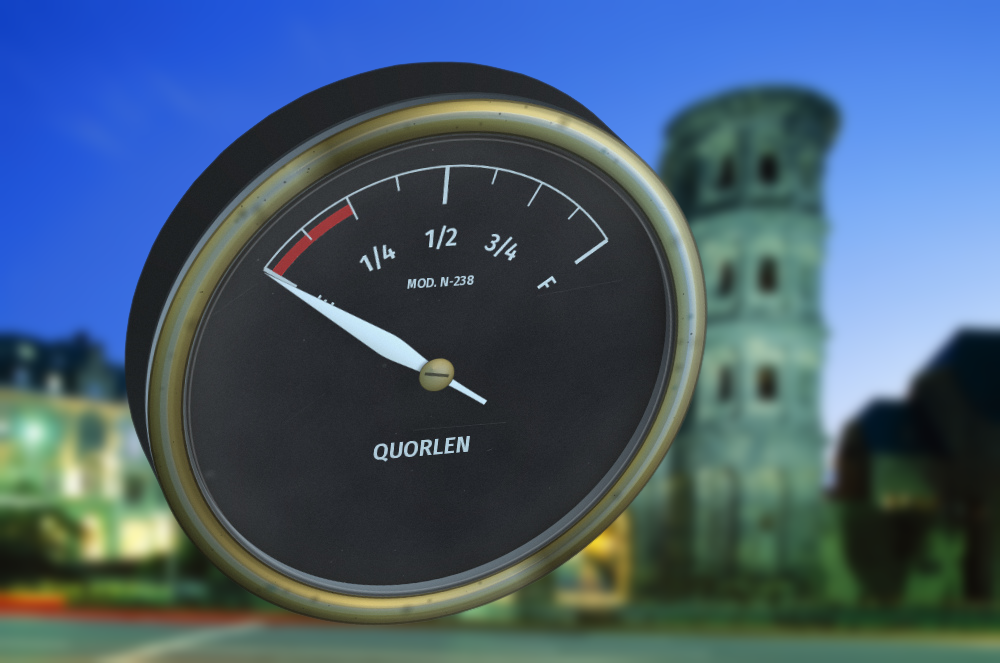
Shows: 0
